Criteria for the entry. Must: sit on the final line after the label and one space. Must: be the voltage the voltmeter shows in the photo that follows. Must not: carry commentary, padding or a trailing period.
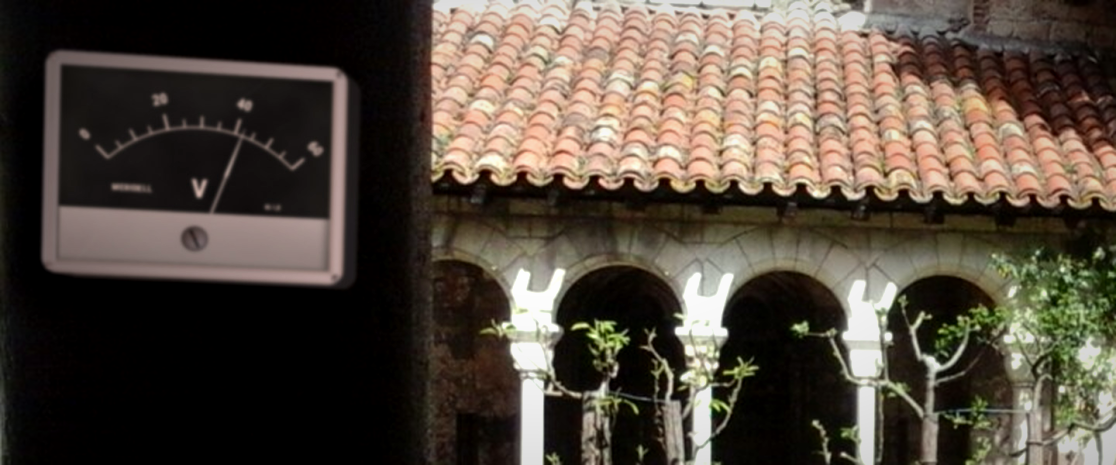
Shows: 42.5 V
